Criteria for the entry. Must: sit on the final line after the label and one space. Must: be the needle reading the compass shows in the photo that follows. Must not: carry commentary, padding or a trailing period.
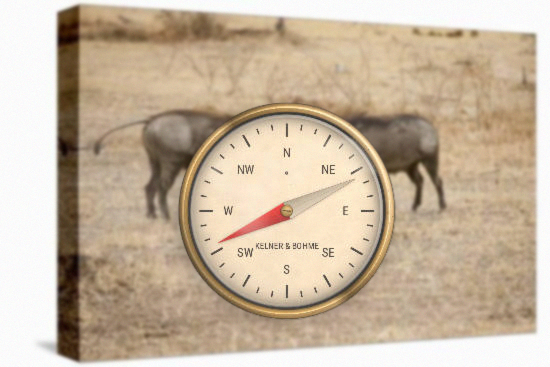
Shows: 245 °
